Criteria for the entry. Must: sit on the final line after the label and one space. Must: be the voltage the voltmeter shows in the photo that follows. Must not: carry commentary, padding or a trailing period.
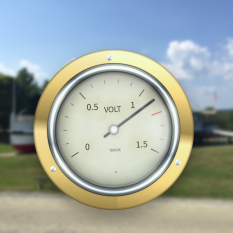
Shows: 1.1 V
